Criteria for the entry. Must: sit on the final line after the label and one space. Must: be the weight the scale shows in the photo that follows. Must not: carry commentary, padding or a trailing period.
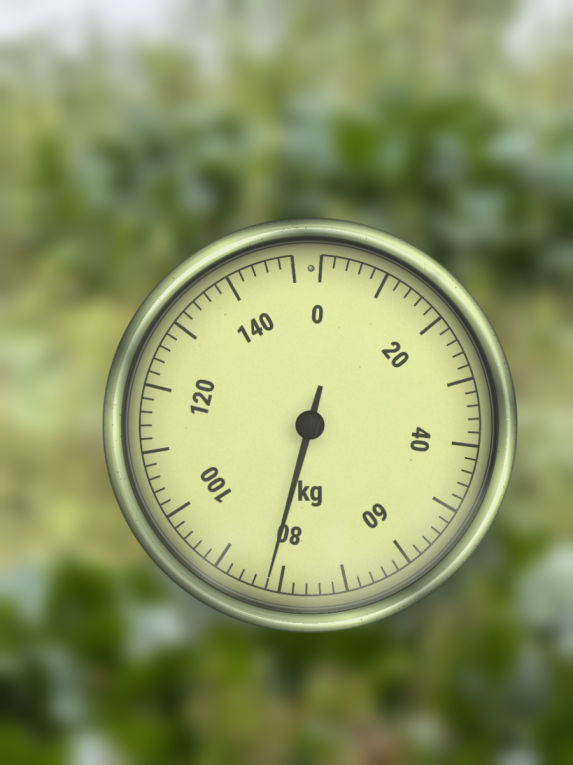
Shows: 82 kg
